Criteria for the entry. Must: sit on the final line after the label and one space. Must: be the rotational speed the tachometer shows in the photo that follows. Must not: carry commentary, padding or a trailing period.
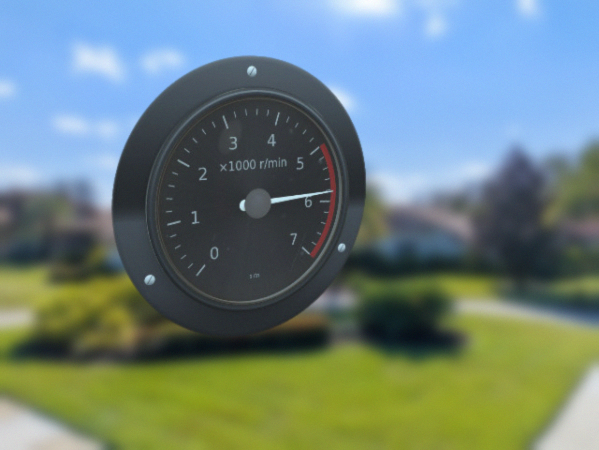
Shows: 5800 rpm
